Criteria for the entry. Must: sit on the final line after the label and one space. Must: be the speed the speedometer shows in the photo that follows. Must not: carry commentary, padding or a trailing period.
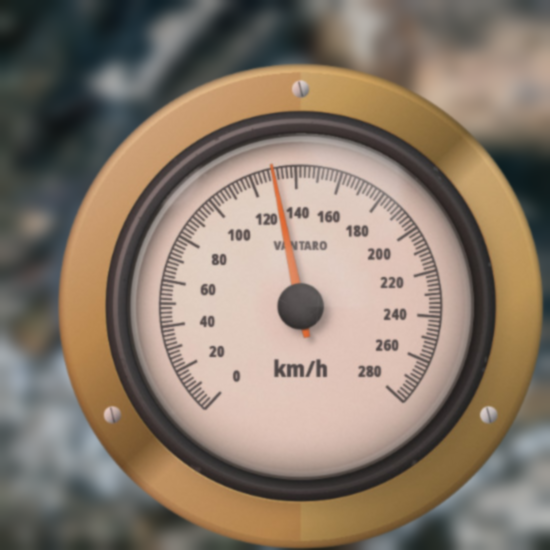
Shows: 130 km/h
